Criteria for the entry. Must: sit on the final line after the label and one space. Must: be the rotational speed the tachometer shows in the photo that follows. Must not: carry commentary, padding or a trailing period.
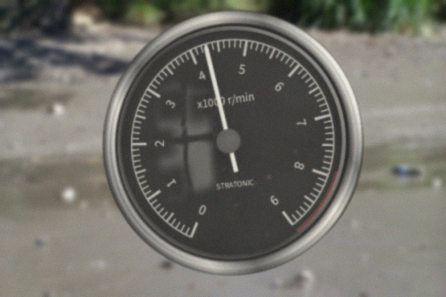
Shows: 4300 rpm
